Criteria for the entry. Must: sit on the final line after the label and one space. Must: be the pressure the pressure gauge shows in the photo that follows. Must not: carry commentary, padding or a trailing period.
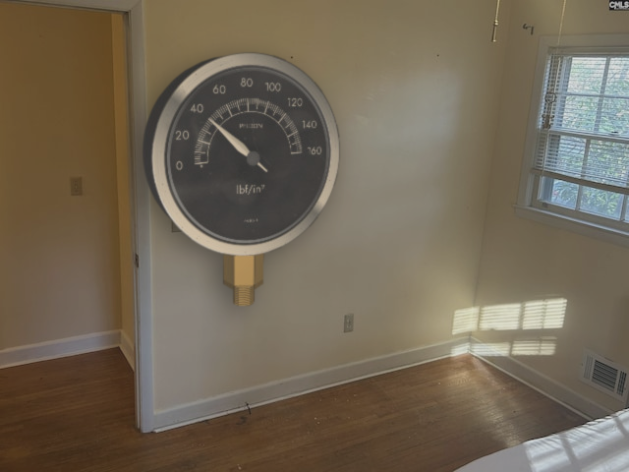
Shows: 40 psi
